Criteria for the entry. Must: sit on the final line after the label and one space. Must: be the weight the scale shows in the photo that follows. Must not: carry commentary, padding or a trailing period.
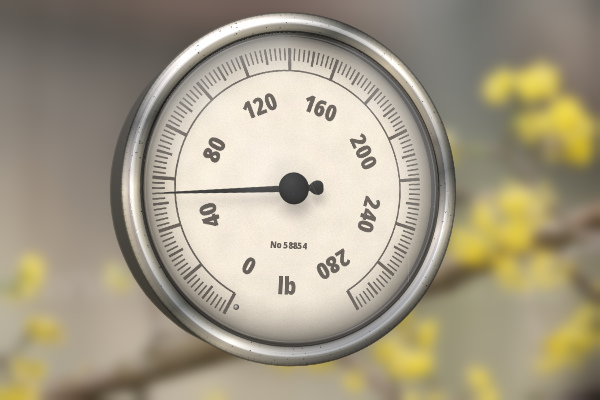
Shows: 54 lb
